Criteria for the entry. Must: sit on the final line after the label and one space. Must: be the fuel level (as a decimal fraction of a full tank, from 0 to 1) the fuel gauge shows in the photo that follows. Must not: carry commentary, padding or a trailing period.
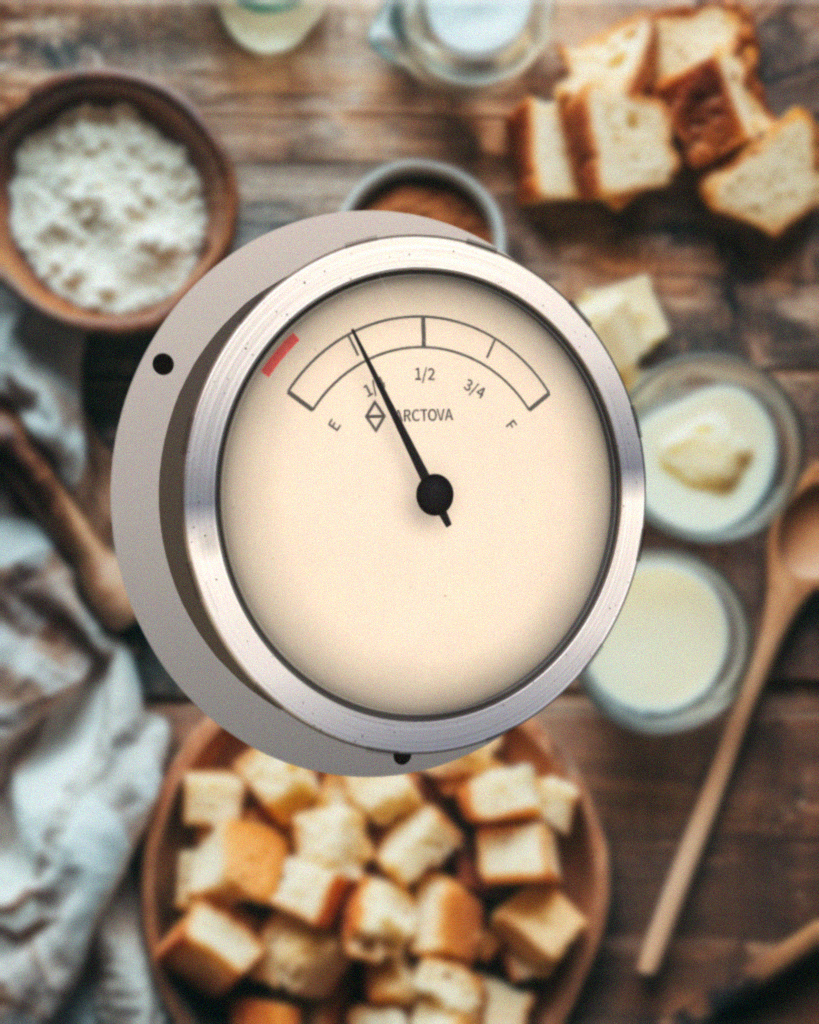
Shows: 0.25
